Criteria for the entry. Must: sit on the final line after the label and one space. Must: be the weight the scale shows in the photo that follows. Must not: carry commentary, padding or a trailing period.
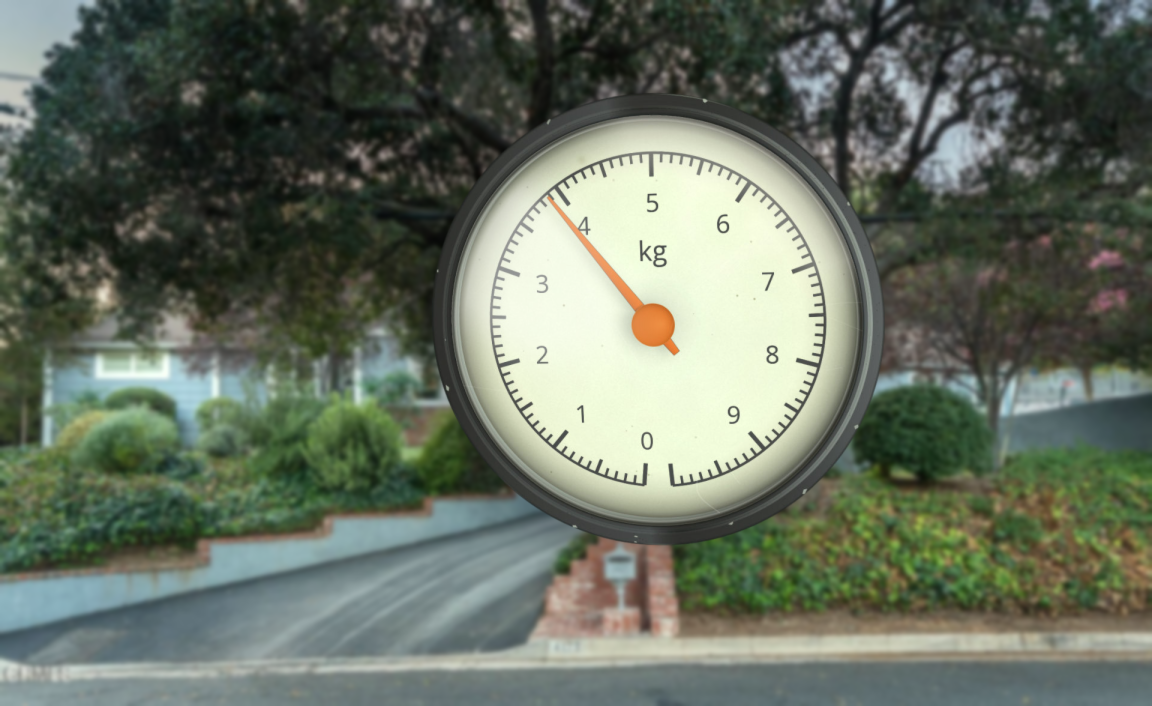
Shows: 3.9 kg
